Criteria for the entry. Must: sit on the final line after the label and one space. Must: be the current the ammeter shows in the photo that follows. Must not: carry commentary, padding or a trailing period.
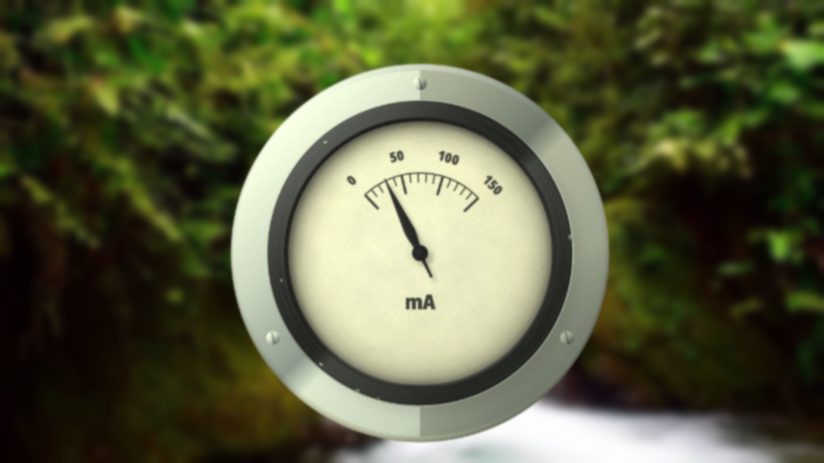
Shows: 30 mA
